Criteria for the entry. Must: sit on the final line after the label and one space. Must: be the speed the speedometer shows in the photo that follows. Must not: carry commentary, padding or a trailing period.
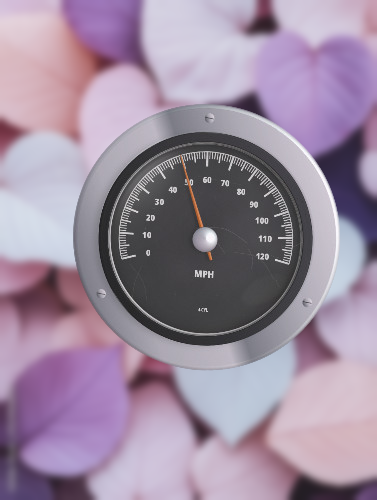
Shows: 50 mph
